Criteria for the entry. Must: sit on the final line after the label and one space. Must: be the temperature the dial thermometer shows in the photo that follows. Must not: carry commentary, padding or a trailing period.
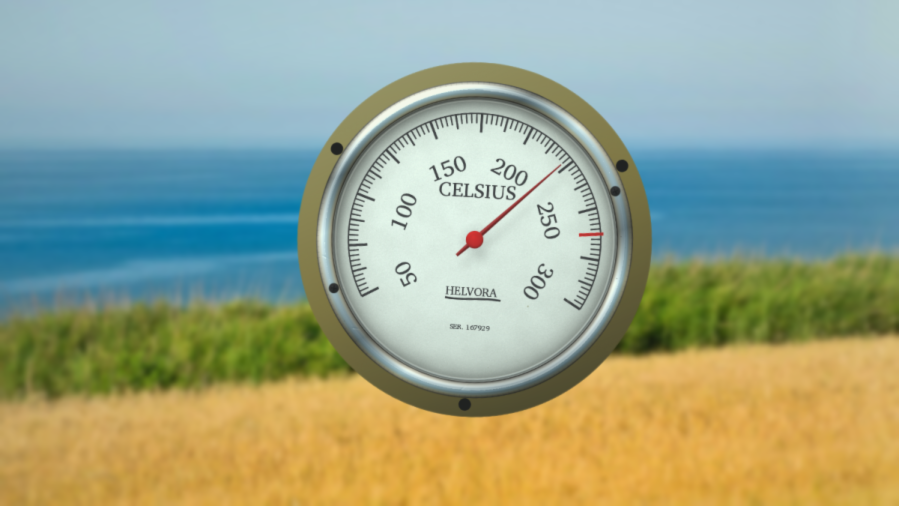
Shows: 222.5 °C
